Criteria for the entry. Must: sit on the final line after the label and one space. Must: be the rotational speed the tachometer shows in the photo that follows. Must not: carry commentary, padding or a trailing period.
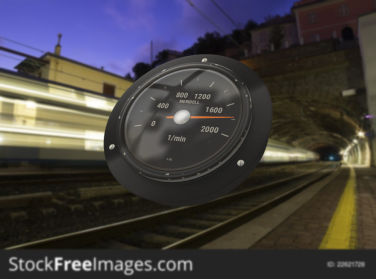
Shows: 1800 rpm
